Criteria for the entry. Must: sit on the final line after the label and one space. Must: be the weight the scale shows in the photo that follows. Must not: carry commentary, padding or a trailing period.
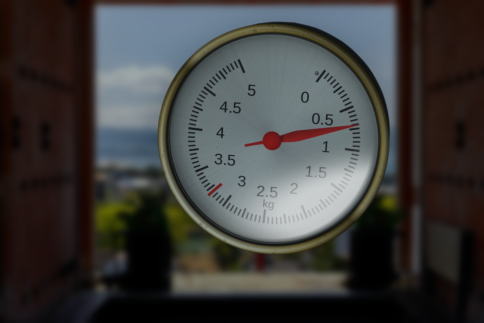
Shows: 0.7 kg
